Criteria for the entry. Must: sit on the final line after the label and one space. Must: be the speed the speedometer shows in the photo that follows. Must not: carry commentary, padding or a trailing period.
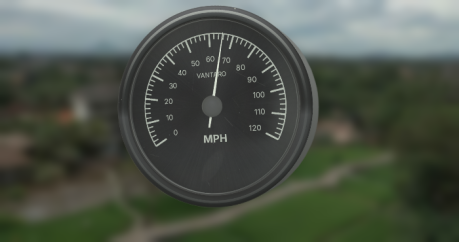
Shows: 66 mph
